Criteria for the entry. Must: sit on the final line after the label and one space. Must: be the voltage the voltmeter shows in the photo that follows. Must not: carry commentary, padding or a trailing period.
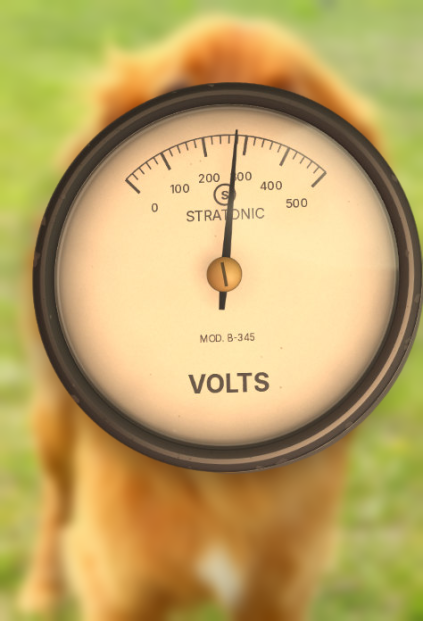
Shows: 280 V
